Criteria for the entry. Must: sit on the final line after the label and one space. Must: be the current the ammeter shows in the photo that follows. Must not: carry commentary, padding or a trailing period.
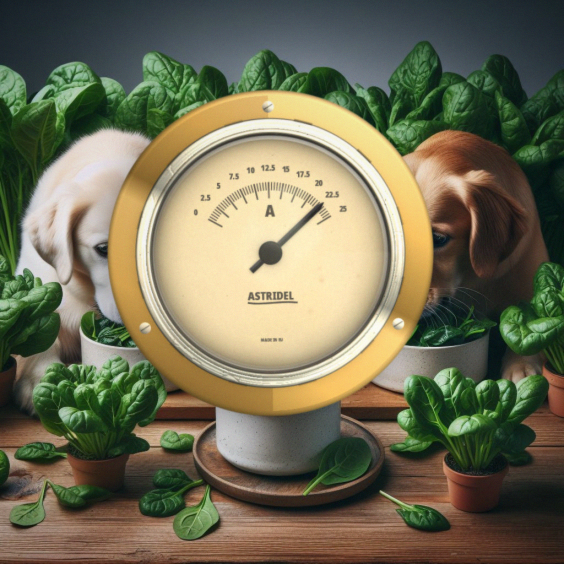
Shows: 22.5 A
